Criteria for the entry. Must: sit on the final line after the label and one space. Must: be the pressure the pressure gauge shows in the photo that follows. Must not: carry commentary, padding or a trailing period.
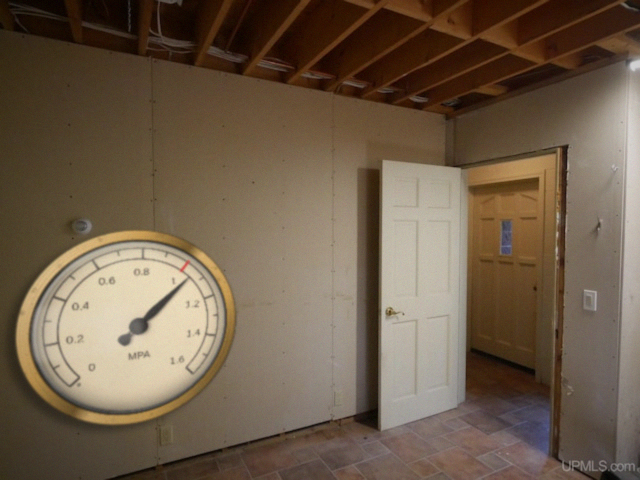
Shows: 1.05 MPa
